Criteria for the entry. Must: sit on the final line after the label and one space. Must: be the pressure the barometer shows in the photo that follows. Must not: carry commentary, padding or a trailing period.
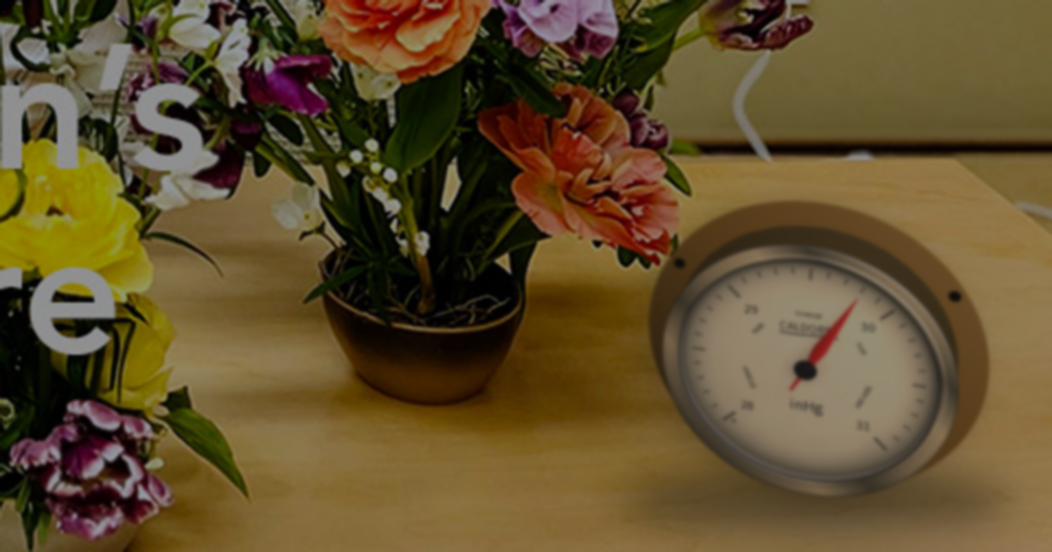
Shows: 29.8 inHg
